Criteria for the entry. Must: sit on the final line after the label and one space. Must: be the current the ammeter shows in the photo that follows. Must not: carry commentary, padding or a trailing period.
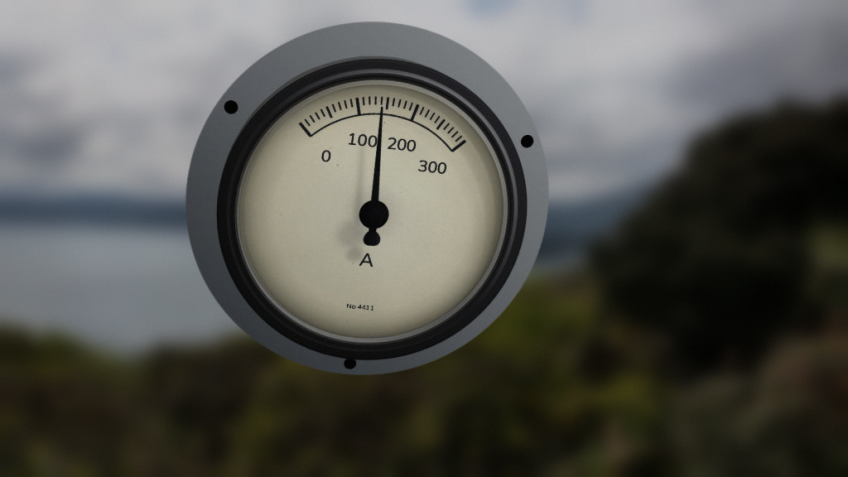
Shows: 140 A
